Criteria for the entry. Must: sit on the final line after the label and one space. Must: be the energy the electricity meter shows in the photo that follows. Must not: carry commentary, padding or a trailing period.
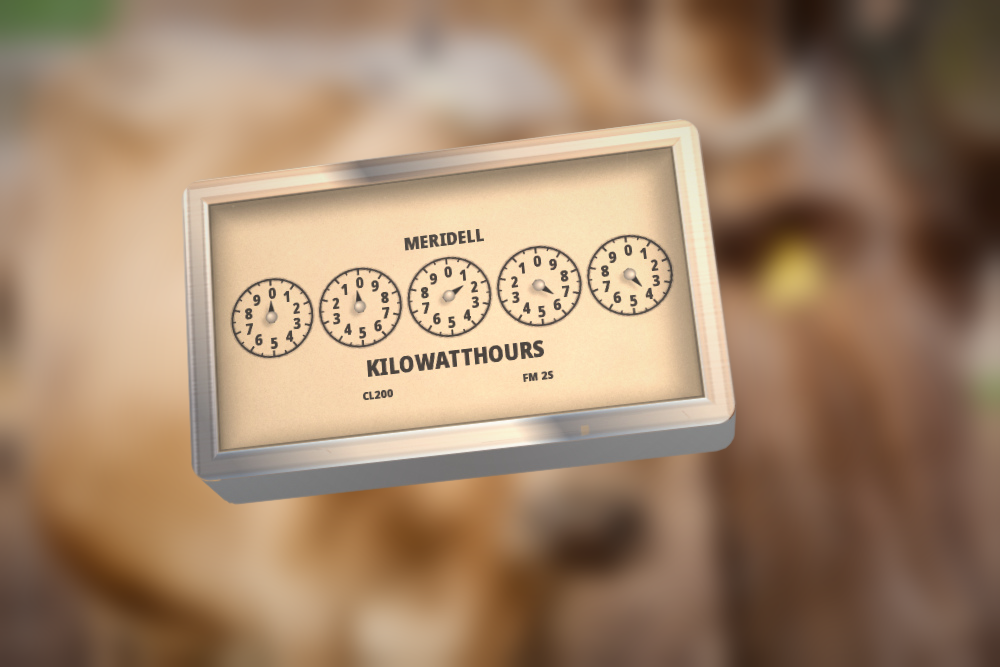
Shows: 164 kWh
